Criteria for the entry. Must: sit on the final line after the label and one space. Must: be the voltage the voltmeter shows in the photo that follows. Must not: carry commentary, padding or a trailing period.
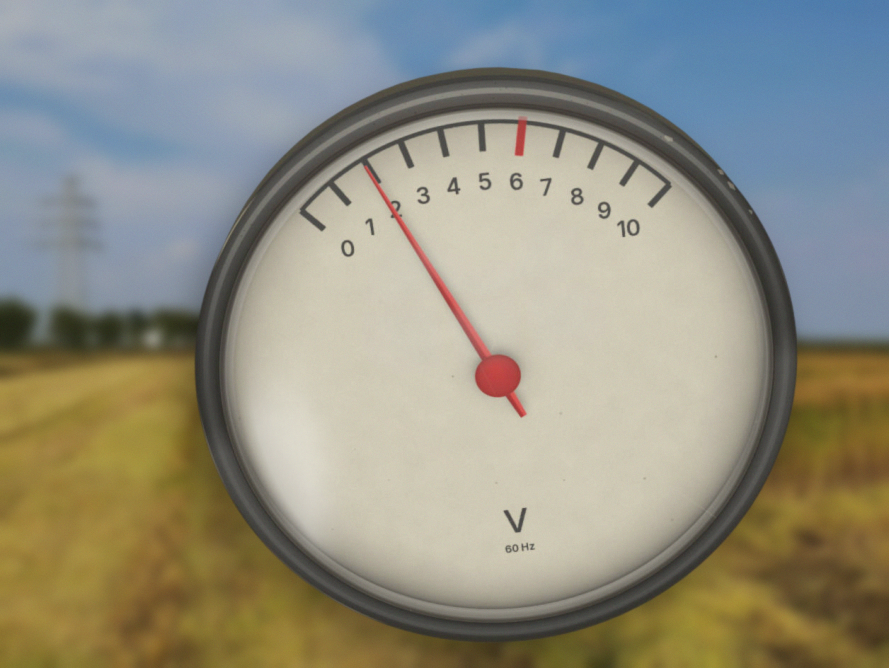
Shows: 2 V
